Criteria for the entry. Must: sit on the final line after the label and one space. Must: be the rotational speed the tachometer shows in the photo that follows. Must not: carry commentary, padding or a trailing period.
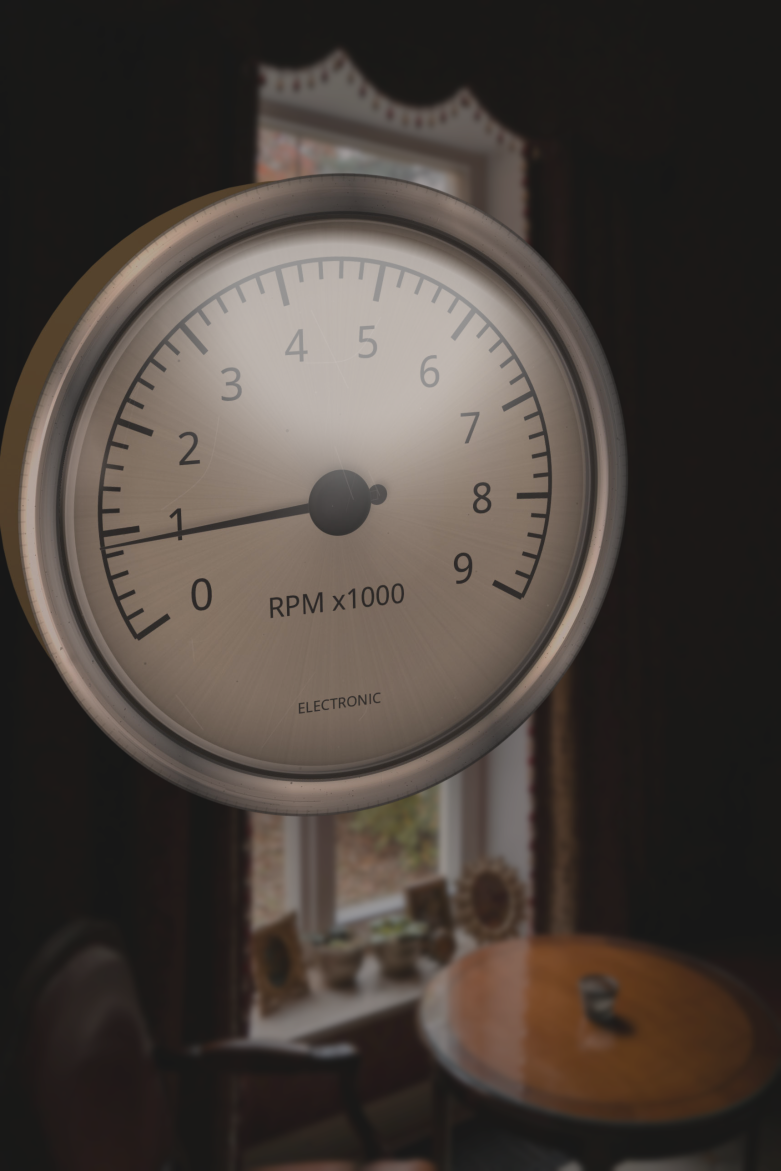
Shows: 900 rpm
